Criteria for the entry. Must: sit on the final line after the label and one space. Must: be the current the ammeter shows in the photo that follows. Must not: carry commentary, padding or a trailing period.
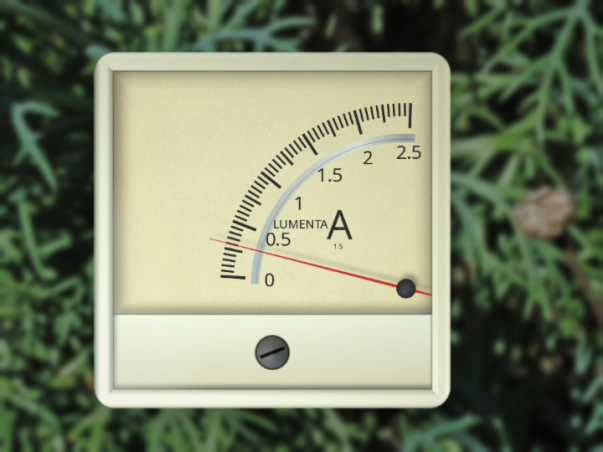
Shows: 0.3 A
